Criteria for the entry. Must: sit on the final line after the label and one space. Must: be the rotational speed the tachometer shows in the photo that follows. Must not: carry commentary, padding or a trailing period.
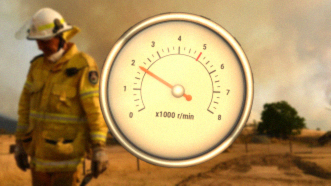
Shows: 2000 rpm
